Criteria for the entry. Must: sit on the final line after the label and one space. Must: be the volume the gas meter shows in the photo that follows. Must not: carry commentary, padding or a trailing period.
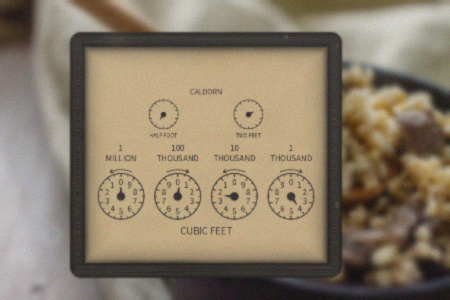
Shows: 2400 ft³
